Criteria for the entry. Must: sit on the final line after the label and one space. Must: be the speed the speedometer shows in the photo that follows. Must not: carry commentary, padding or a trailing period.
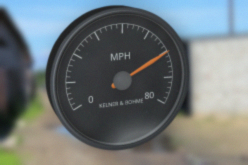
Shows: 60 mph
